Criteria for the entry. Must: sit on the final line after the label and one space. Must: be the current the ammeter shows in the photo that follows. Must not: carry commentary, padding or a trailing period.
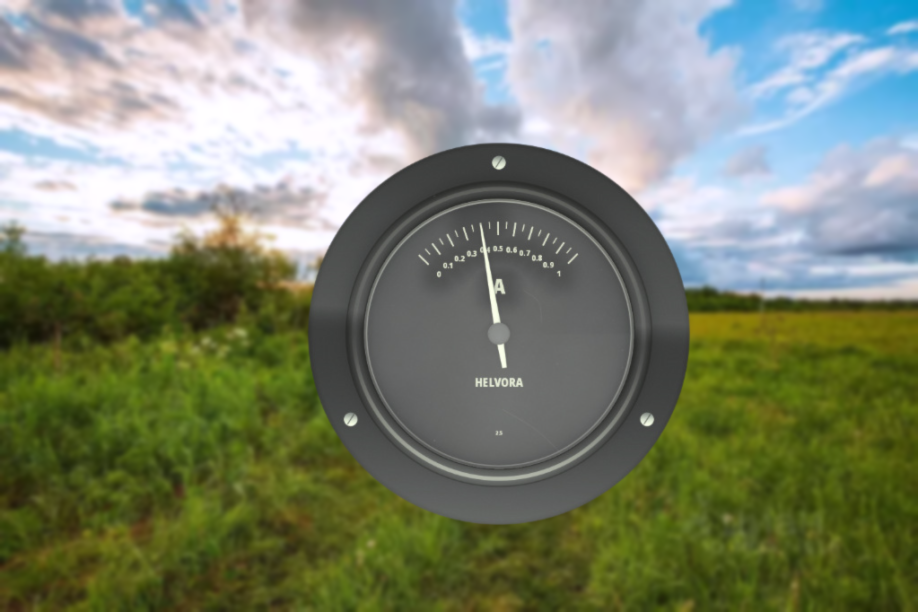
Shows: 0.4 A
